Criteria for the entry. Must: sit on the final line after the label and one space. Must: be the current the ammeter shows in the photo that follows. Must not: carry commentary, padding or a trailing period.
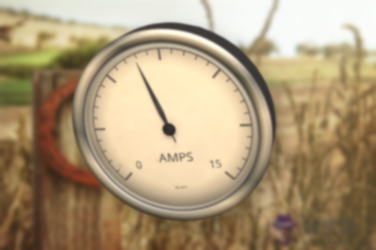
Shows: 6.5 A
